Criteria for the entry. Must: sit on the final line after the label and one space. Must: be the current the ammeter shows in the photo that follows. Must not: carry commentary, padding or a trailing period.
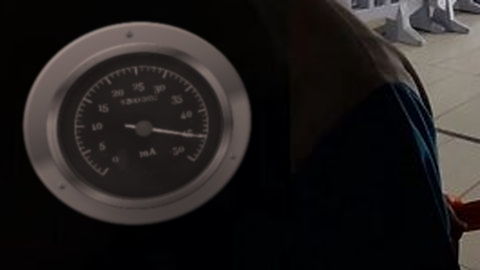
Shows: 45 mA
